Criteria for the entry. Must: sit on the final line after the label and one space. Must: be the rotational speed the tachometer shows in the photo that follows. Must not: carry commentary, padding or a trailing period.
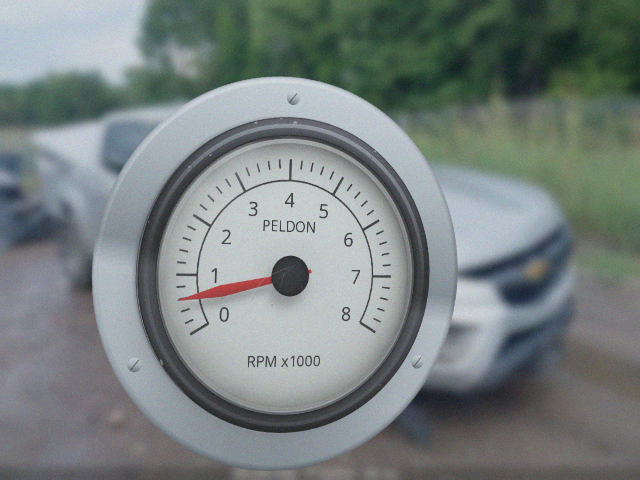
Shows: 600 rpm
